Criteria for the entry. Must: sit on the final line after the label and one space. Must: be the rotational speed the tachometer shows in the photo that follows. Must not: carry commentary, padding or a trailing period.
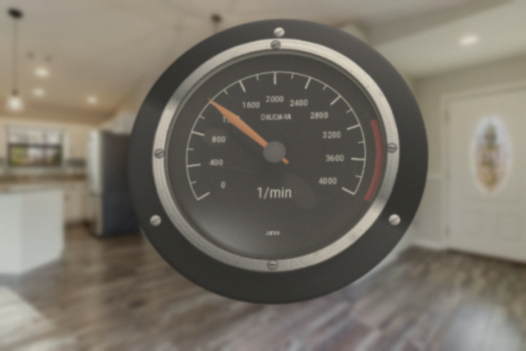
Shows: 1200 rpm
